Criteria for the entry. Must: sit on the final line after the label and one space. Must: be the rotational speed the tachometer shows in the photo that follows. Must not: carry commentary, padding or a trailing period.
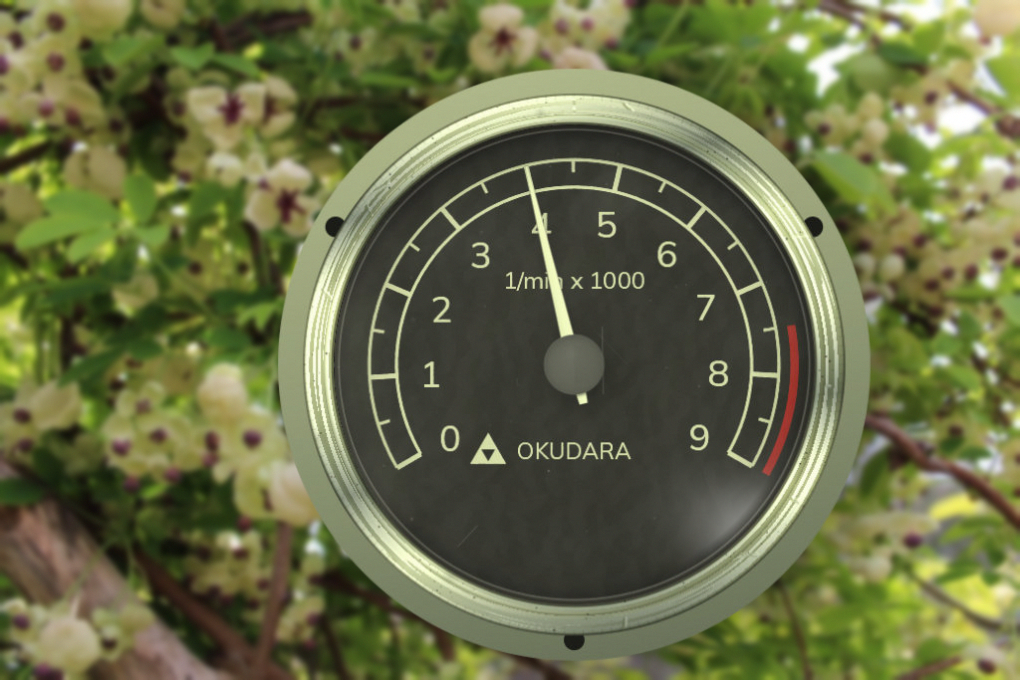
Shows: 4000 rpm
